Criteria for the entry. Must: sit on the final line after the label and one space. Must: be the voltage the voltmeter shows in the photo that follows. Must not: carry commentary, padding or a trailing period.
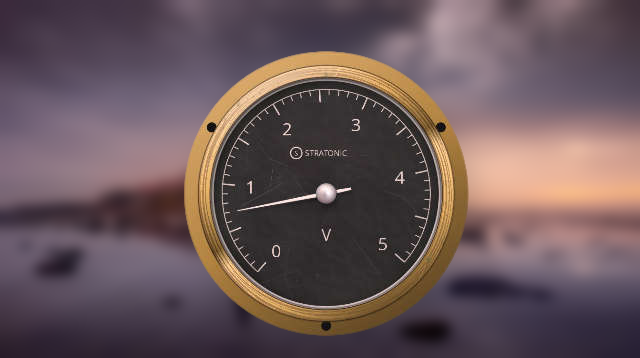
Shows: 0.7 V
